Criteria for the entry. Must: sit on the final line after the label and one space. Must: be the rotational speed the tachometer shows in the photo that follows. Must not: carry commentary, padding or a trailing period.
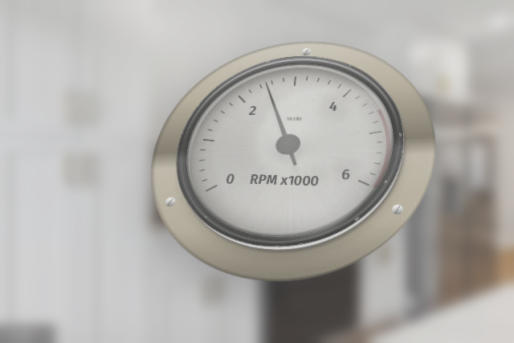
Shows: 2500 rpm
